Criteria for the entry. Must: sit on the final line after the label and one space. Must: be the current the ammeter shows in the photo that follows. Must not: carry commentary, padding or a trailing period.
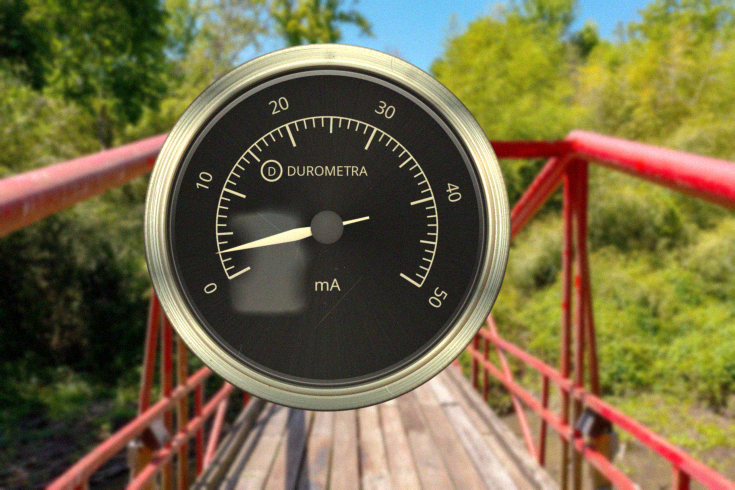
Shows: 3 mA
